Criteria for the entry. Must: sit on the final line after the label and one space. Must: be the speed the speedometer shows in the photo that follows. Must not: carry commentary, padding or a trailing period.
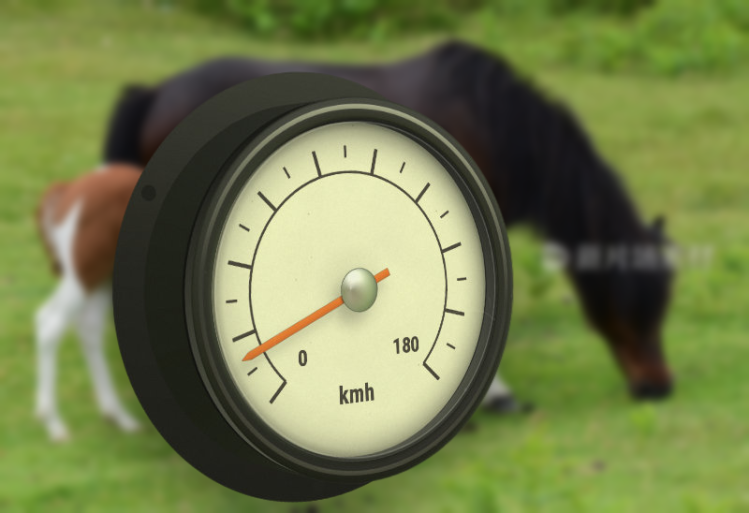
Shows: 15 km/h
